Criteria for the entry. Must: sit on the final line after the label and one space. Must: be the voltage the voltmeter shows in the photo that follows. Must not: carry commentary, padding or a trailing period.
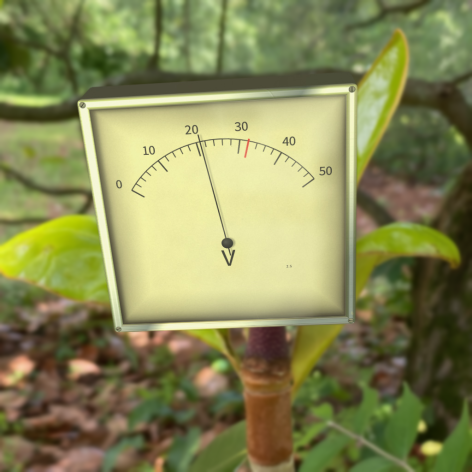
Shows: 21 V
